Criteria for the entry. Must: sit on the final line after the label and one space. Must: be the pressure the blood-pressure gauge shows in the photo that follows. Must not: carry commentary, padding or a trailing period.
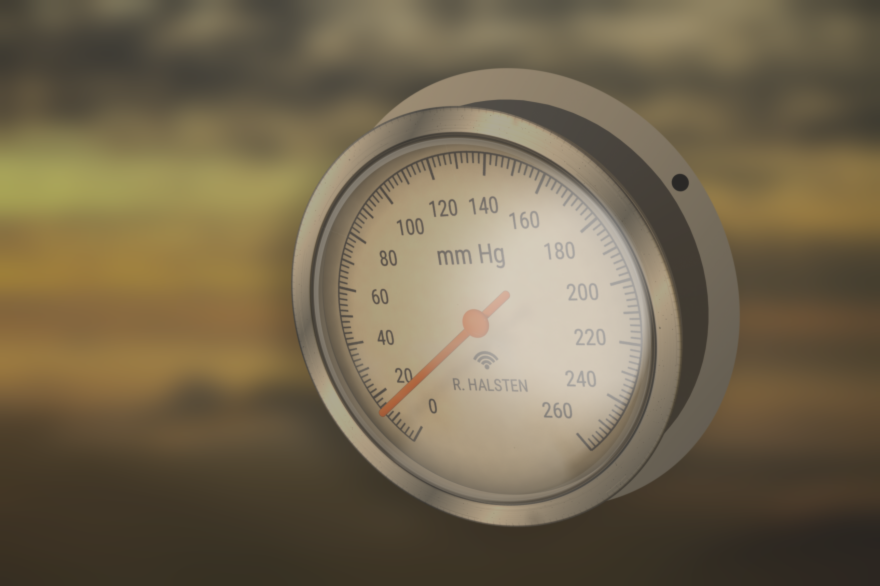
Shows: 14 mmHg
